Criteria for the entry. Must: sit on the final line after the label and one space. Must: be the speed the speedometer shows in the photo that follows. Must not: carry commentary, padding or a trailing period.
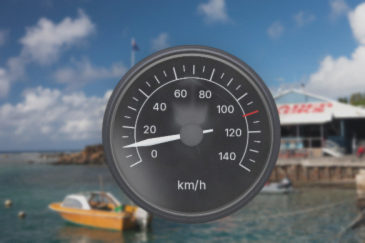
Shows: 10 km/h
